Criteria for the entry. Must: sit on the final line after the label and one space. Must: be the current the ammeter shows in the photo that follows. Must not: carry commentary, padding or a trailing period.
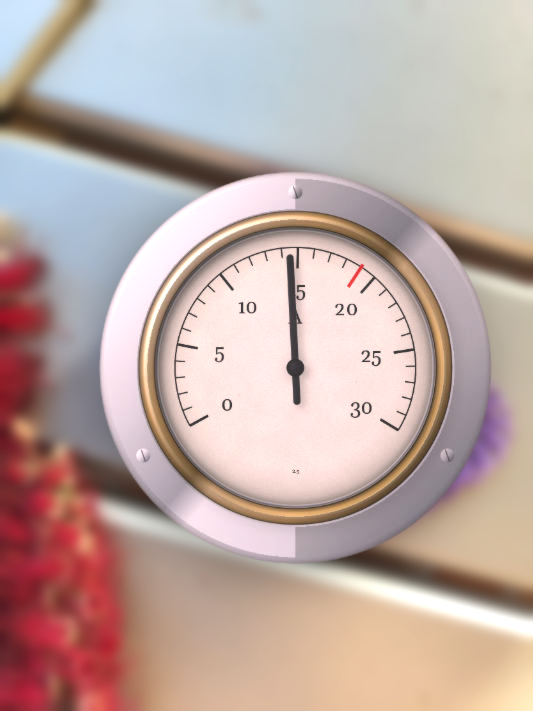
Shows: 14.5 A
